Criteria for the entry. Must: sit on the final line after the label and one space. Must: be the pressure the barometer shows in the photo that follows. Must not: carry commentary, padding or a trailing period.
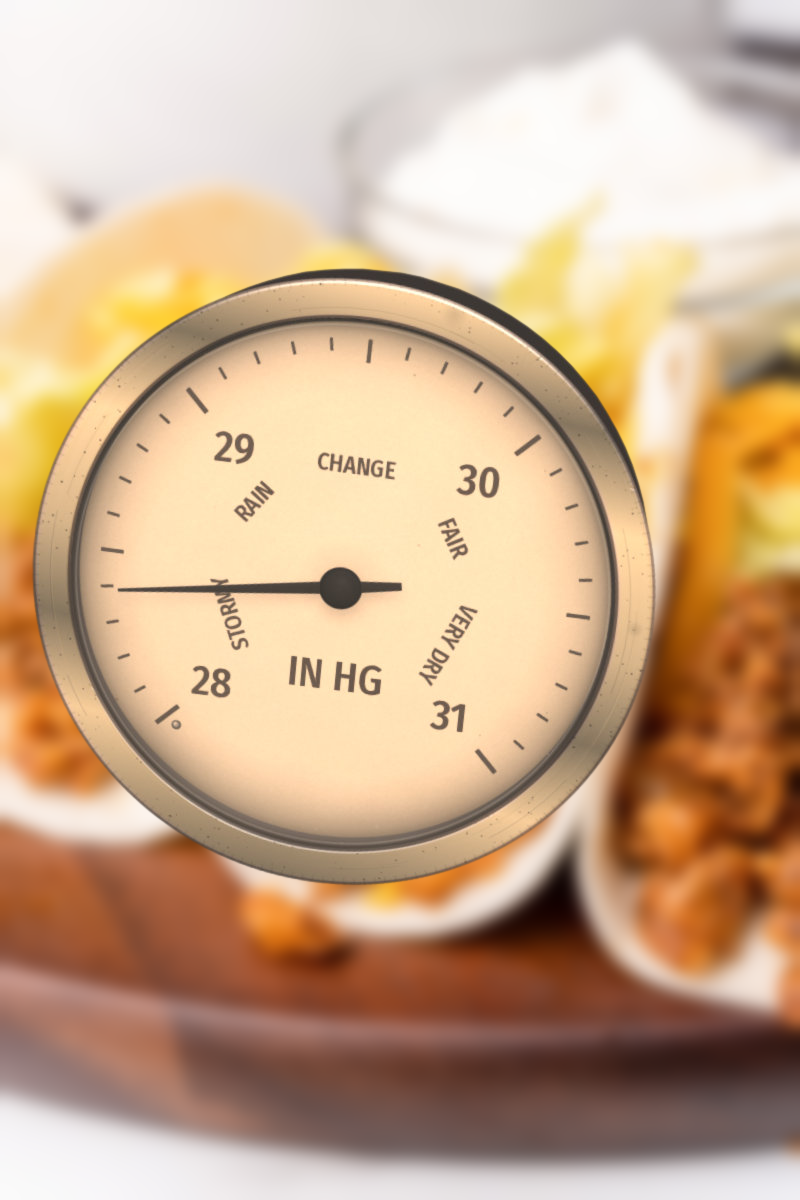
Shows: 28.4 inHg
